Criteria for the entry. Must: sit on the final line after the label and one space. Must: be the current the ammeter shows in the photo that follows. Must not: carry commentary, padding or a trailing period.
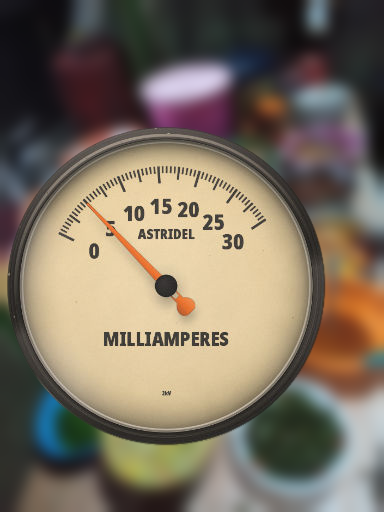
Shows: 5 mA
